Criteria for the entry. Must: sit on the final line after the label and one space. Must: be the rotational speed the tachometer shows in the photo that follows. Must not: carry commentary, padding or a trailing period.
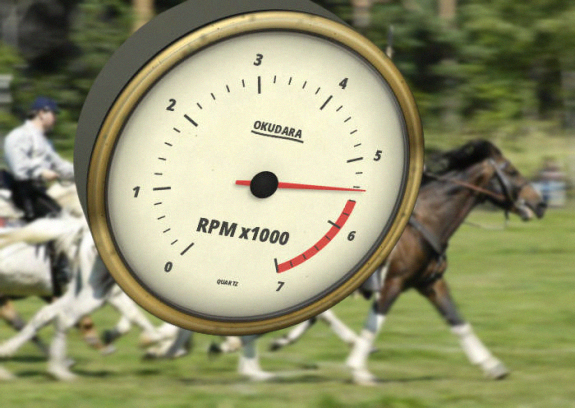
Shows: 5400 rpm
